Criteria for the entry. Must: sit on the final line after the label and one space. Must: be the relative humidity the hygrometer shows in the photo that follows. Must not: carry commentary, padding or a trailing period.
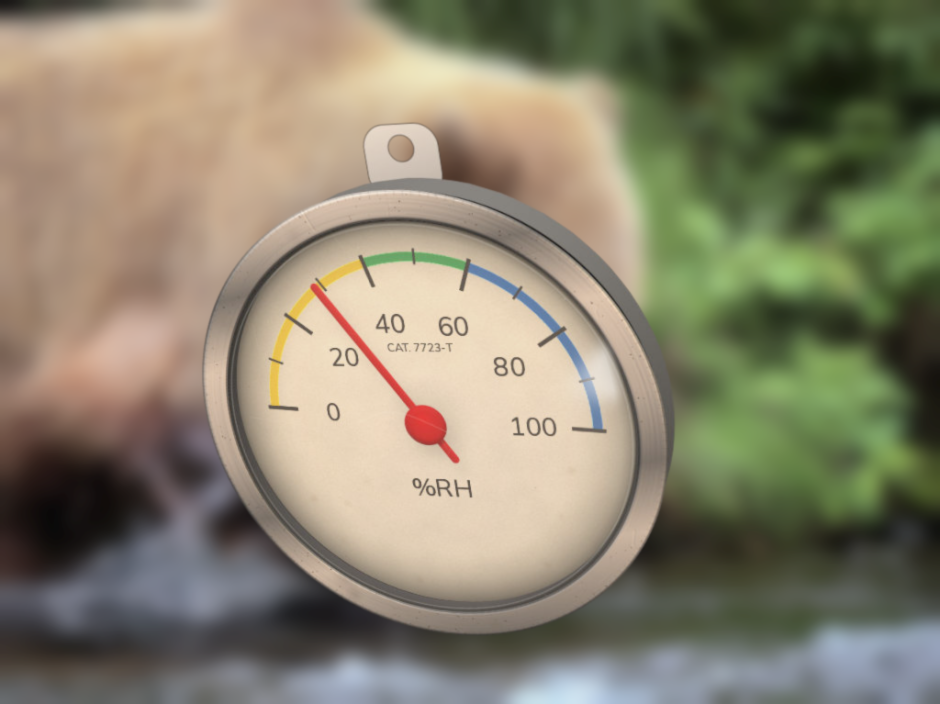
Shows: 30 %
